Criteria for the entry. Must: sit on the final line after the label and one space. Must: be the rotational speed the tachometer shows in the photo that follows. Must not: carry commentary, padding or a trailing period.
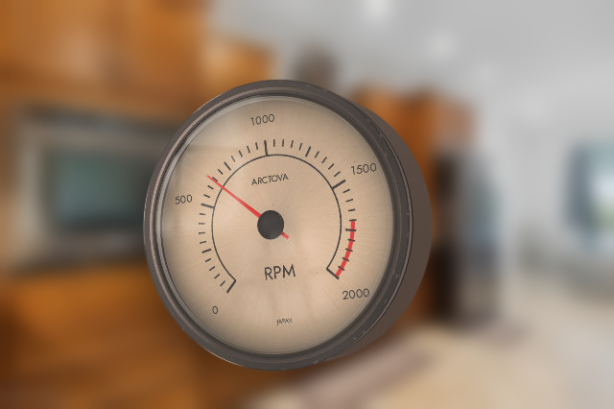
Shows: 650 rpm
